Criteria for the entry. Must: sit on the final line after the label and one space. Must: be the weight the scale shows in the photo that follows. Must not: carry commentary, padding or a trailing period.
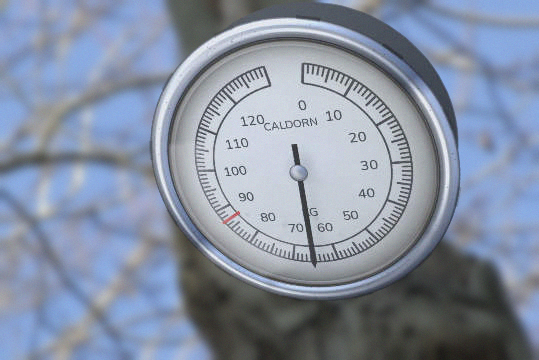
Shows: 65 kg
